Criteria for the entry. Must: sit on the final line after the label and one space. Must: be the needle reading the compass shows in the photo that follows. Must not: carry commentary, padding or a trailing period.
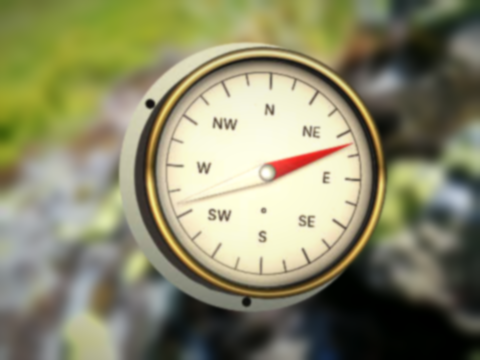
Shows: 67.5 °
